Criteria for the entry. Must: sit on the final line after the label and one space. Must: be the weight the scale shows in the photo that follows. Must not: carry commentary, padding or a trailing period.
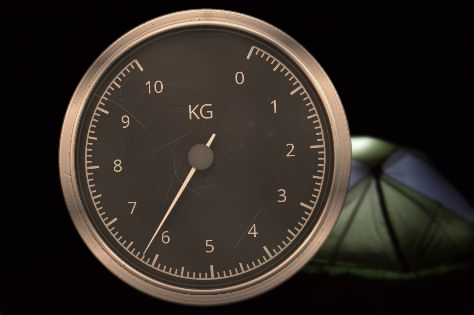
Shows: 6.2 kg
